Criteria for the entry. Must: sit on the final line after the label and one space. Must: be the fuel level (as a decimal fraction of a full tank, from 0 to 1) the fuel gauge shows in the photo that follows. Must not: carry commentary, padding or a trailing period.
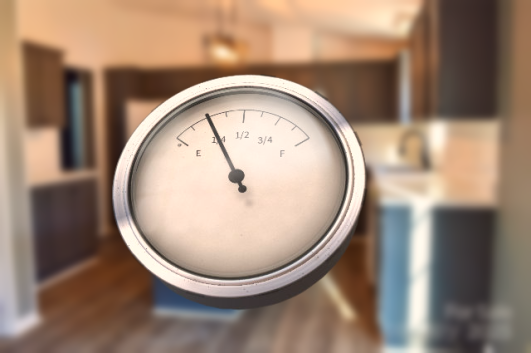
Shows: 0.25
